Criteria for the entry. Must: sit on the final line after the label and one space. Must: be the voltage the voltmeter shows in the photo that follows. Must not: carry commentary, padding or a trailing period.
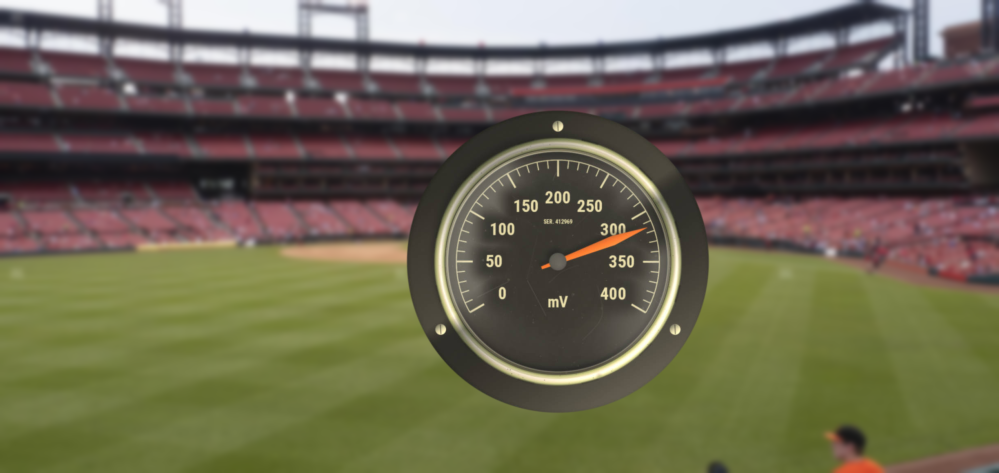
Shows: 315 mV
